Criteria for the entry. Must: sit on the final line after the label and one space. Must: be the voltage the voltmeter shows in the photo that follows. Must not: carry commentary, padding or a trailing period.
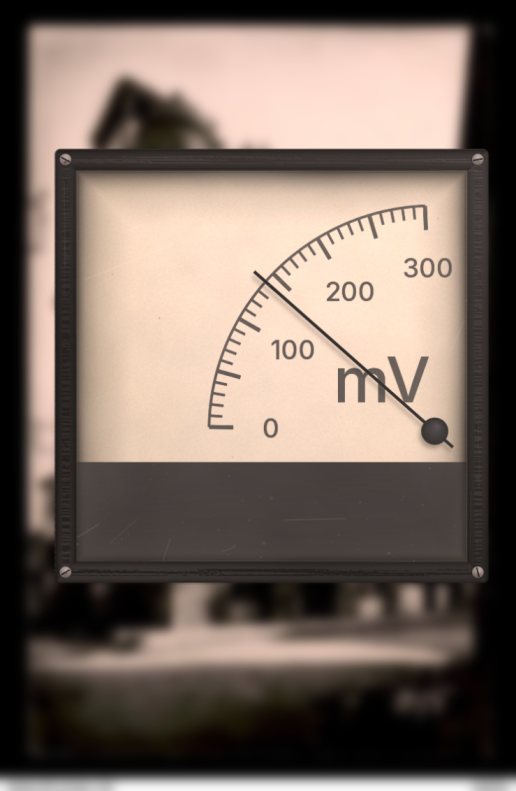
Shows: 140 mV
